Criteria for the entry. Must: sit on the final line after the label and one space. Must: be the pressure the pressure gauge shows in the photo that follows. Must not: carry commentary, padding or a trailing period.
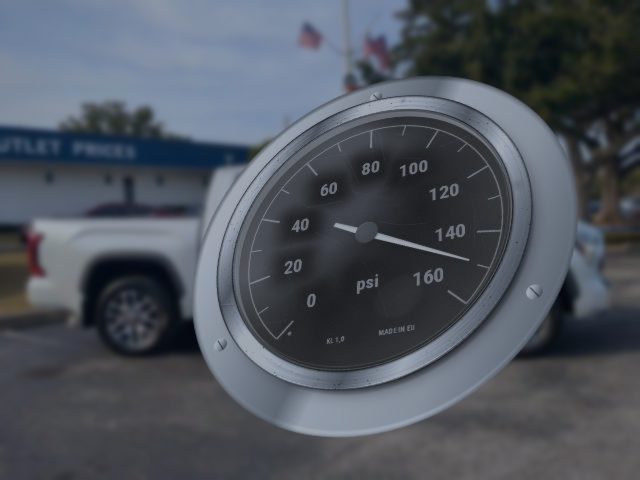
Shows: 150 psi
